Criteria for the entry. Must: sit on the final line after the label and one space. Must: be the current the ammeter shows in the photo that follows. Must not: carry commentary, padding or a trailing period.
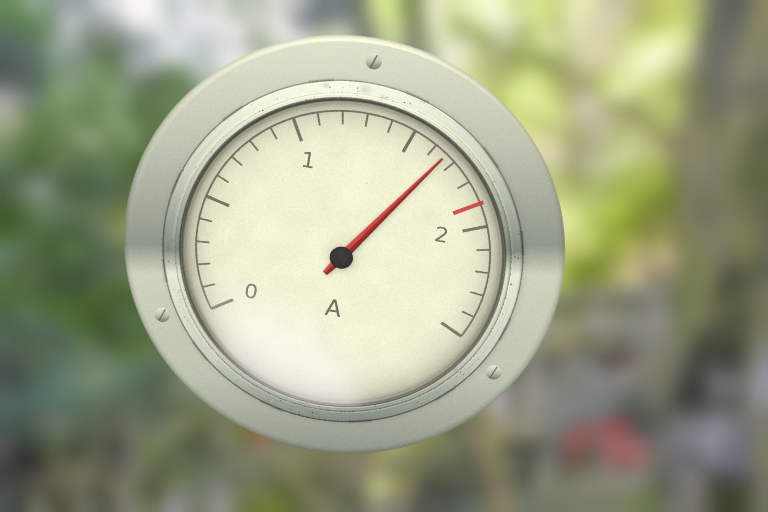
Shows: 1.65 A
